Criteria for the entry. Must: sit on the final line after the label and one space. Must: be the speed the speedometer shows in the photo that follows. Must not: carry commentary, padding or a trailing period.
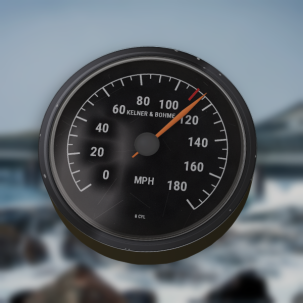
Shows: 115 mph
